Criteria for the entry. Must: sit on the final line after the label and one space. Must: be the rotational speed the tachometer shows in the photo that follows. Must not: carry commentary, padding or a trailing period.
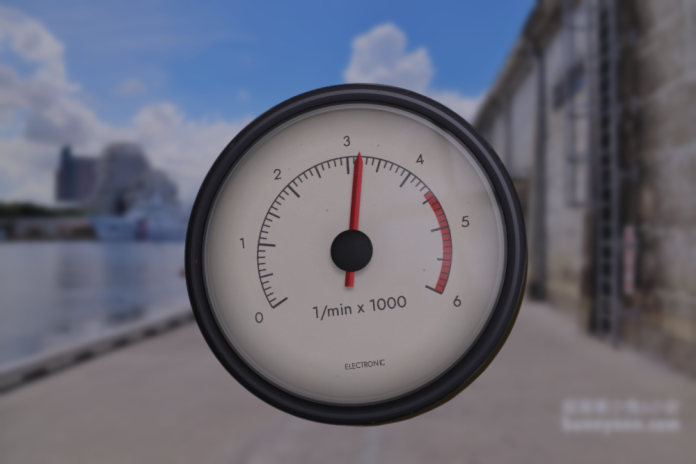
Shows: 3200 rpm
